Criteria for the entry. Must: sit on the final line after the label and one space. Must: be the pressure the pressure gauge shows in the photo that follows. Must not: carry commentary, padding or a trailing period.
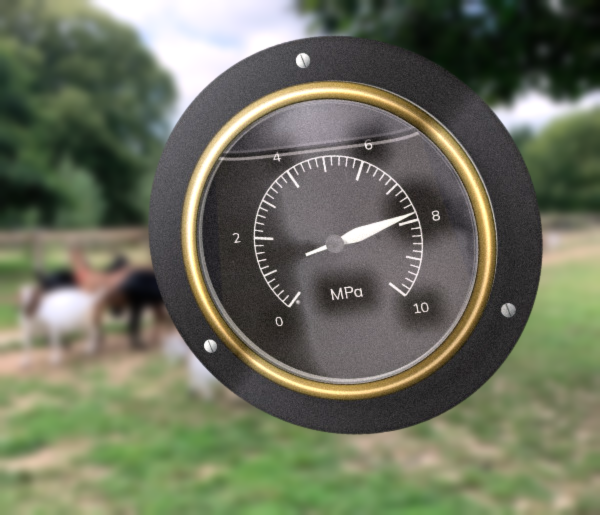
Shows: 7.8 MPa
